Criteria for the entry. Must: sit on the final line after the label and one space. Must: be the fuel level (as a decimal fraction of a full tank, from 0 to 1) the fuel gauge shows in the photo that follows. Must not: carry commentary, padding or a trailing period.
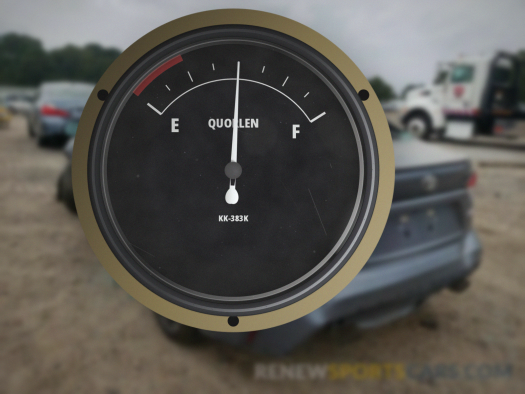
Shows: 0.5
